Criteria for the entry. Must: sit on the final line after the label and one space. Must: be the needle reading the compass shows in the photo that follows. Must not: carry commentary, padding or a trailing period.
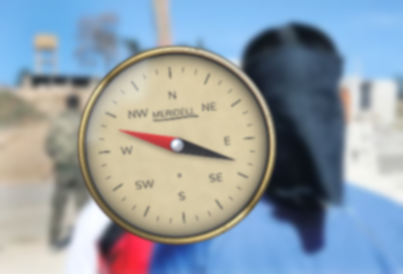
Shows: 290 °
